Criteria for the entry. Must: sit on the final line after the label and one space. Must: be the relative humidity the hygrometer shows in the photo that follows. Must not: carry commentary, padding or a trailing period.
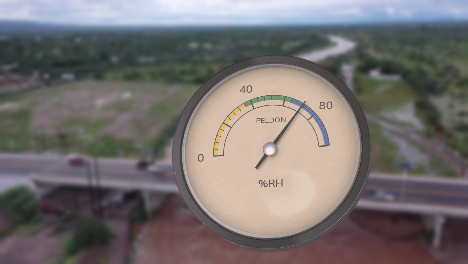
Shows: 72 %
